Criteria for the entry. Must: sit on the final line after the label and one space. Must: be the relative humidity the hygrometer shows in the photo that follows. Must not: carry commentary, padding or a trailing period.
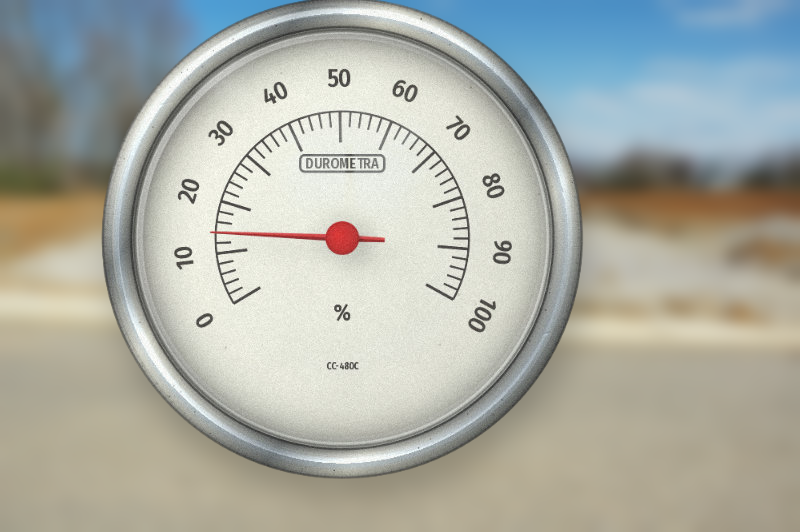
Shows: 14 %
